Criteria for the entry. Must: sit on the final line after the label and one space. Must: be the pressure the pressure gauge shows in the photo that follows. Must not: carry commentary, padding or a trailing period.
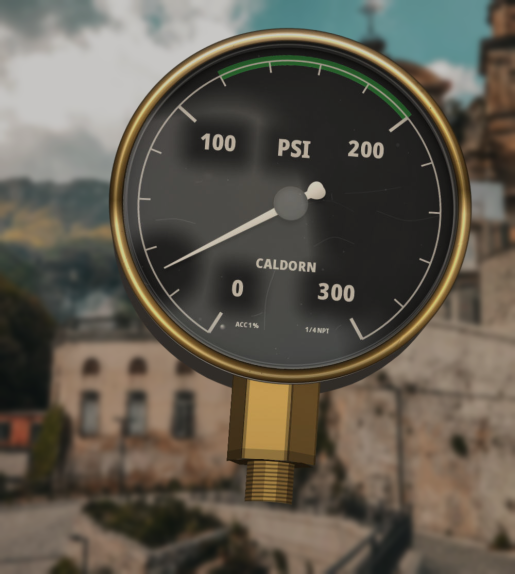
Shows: 30 psi
